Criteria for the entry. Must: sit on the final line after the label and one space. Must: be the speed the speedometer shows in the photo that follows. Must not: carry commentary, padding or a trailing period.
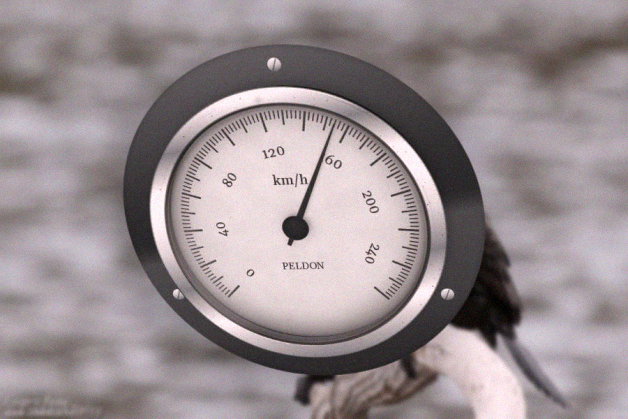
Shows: 154 km/h
